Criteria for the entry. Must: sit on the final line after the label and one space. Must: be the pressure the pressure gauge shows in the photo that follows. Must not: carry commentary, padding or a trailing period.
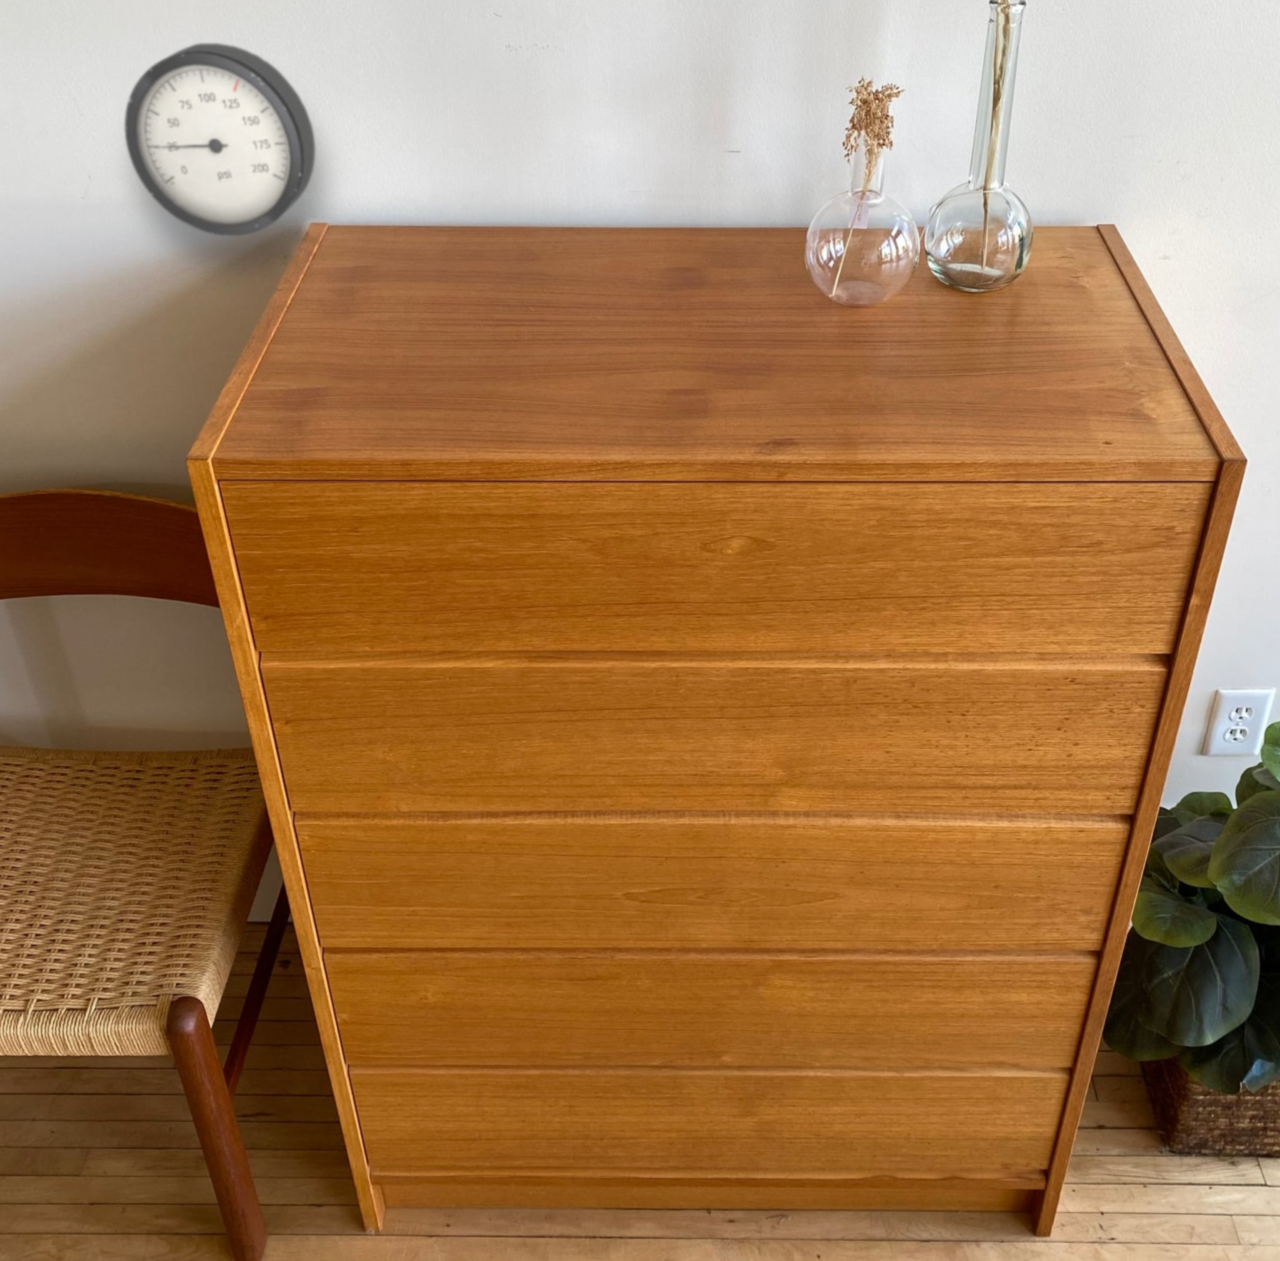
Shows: 25 psi
